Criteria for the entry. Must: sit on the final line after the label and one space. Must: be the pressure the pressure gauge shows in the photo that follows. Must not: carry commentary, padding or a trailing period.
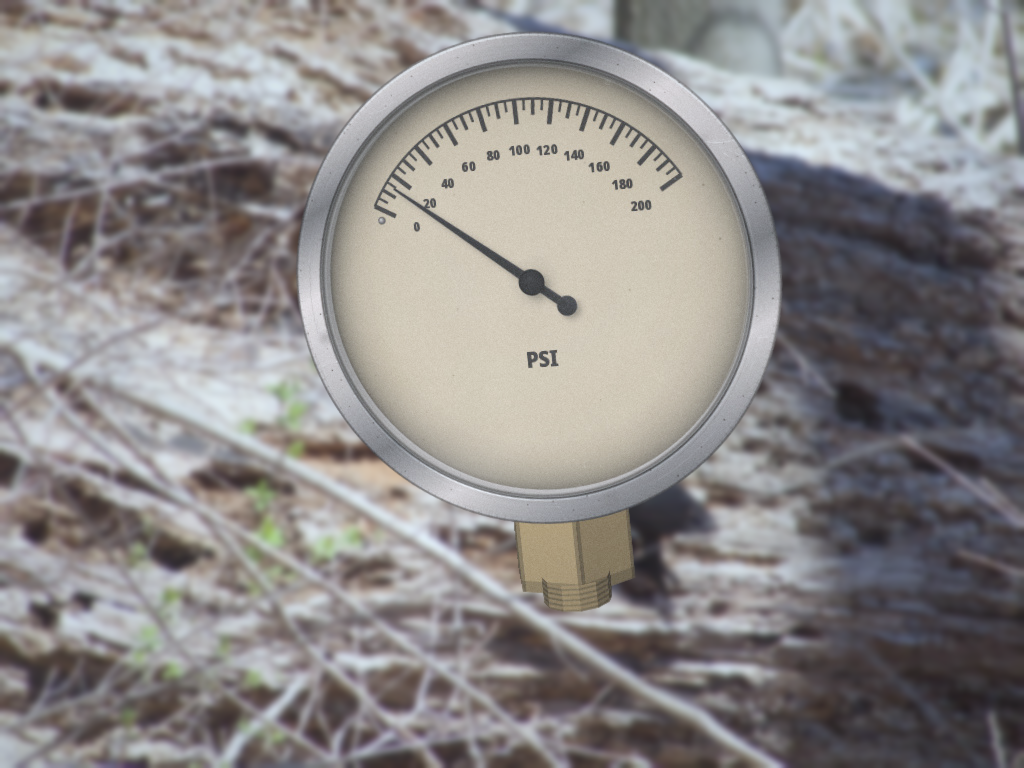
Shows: 15 psi
